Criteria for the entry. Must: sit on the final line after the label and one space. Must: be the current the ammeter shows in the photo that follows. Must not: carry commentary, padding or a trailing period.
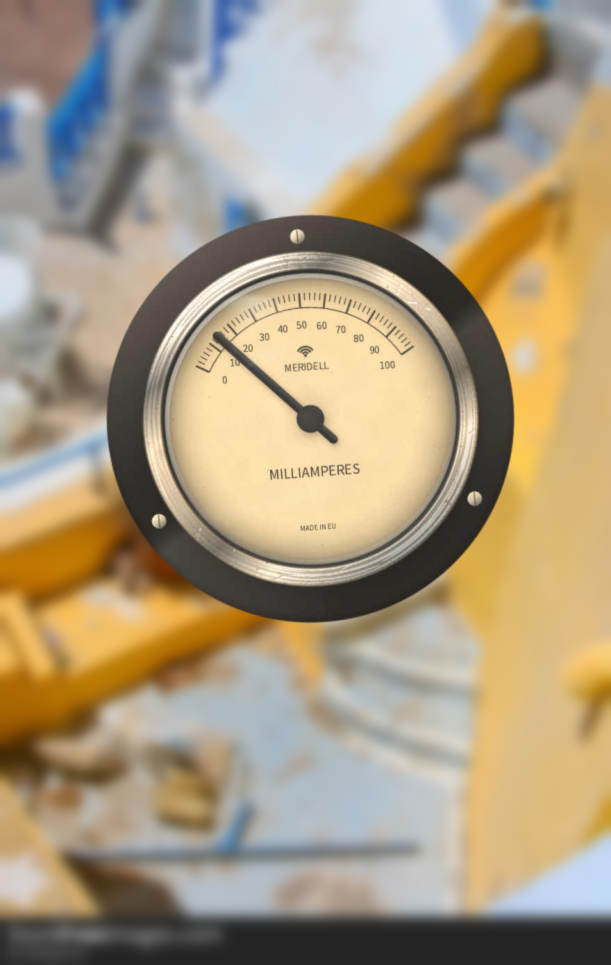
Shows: 14 mA
